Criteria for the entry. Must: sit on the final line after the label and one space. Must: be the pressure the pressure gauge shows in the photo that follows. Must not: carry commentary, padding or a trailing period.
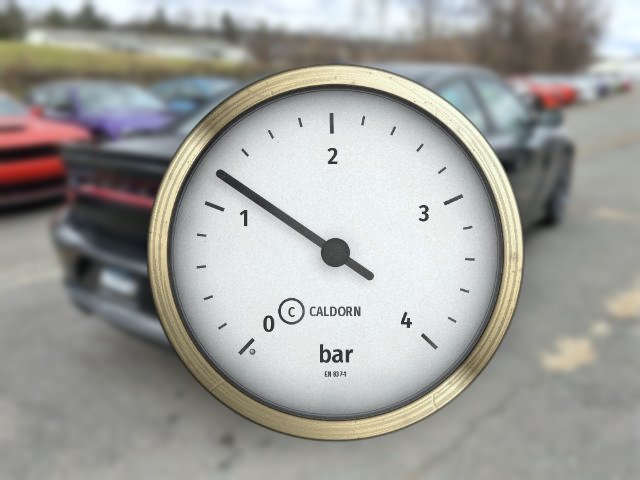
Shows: 1.2 bar
